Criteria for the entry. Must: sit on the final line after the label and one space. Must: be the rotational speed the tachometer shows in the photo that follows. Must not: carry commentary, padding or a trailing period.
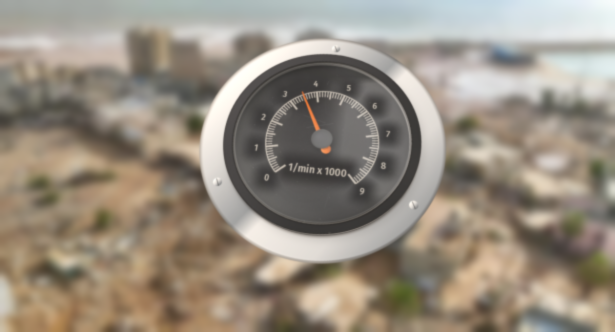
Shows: 3500 rpm
